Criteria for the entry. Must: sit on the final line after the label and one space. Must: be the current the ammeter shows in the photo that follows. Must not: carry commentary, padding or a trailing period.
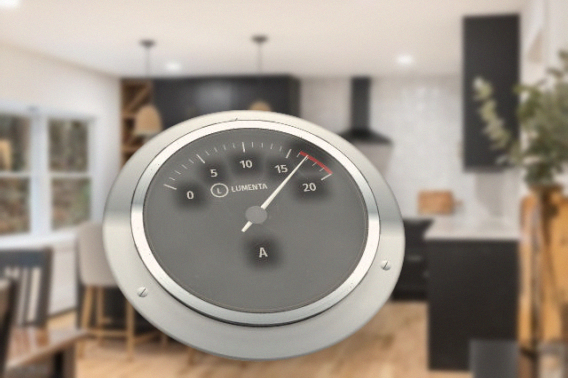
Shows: 17 A
